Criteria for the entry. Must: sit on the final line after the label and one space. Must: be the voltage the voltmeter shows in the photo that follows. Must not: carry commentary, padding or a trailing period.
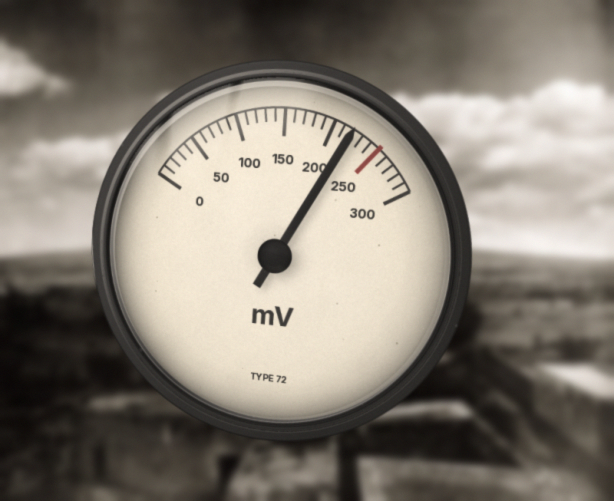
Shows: 220 mV
